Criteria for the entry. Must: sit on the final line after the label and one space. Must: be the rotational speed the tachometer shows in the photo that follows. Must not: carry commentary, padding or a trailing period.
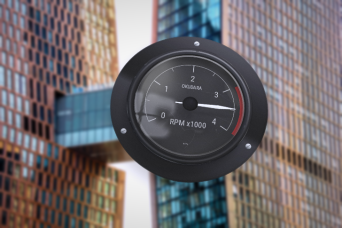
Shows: 3500 rpm
